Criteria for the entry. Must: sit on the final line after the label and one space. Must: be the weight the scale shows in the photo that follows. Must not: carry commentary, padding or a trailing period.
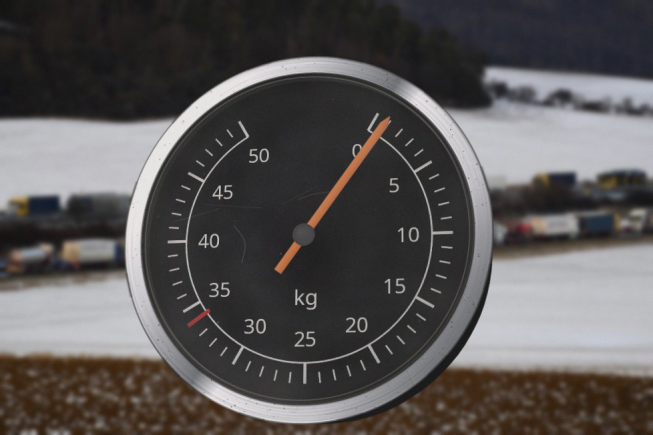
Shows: 1 kg
